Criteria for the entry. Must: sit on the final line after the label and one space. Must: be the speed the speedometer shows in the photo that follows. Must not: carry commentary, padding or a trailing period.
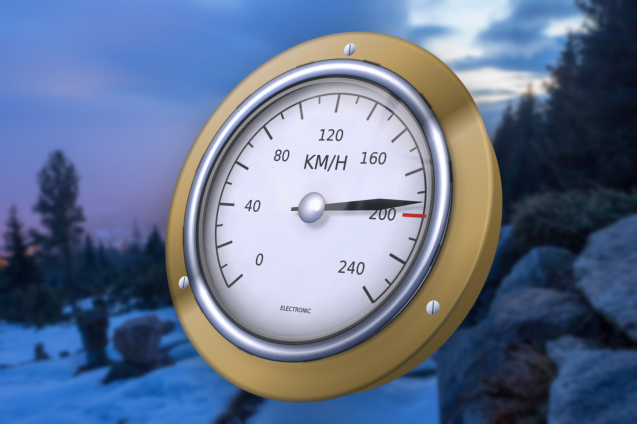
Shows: 195 km/h
